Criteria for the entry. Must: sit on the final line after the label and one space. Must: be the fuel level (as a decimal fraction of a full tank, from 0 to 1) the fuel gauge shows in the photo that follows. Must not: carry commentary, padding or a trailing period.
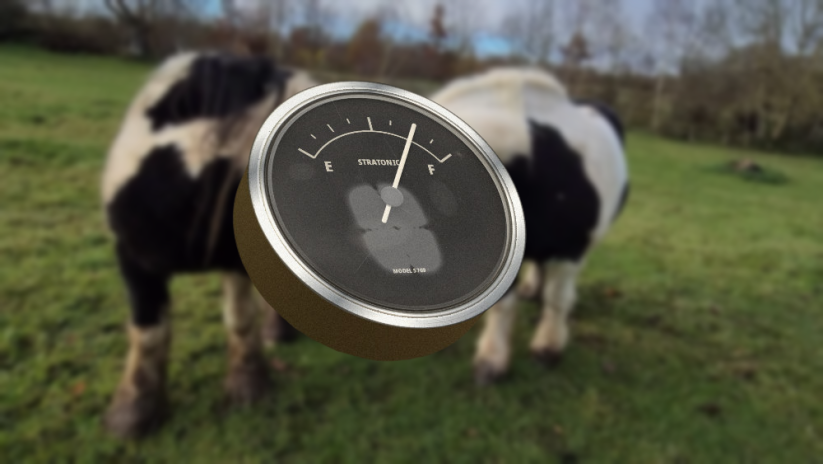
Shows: 0.75
